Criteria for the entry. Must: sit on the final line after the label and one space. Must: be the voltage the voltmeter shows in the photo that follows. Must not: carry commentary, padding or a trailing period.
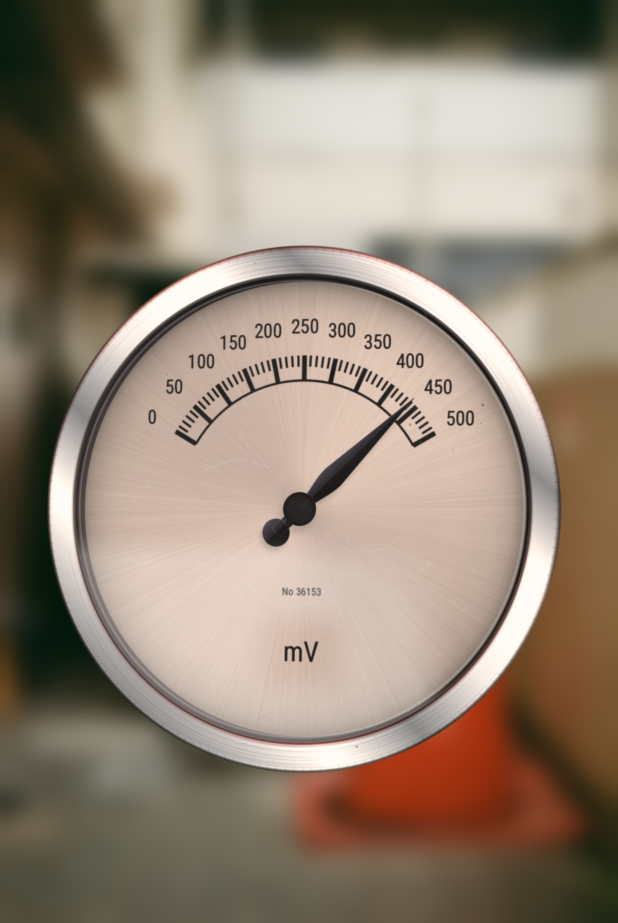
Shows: 440 mV
